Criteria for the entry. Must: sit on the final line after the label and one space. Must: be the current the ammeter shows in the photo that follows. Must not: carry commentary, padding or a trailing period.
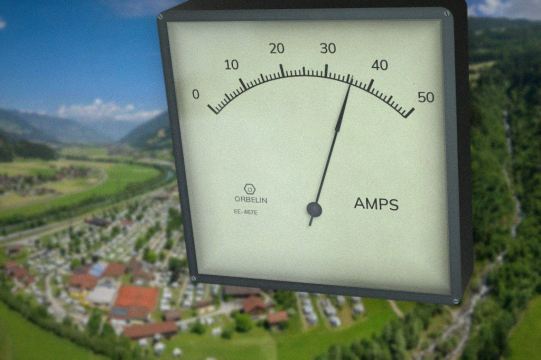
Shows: 36 A
